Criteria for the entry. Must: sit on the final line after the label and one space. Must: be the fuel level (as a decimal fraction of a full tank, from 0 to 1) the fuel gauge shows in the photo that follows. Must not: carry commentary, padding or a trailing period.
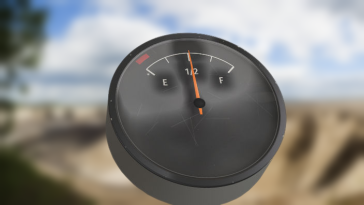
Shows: 0.5
